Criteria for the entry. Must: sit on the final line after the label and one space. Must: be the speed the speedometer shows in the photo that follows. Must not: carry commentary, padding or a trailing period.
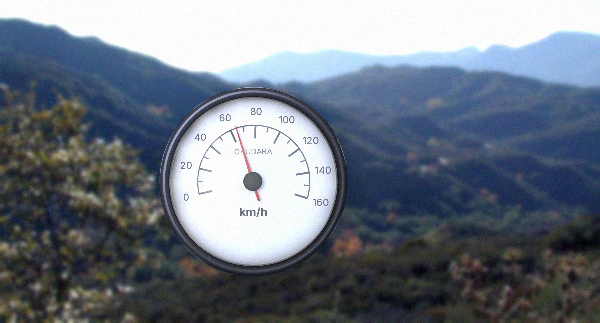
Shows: 65 km/h
